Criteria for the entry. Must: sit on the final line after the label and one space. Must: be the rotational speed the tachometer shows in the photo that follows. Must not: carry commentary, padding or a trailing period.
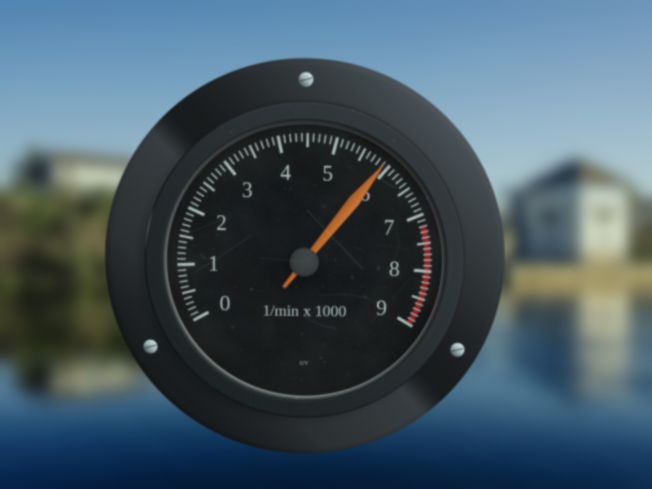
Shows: 5900 rpm
